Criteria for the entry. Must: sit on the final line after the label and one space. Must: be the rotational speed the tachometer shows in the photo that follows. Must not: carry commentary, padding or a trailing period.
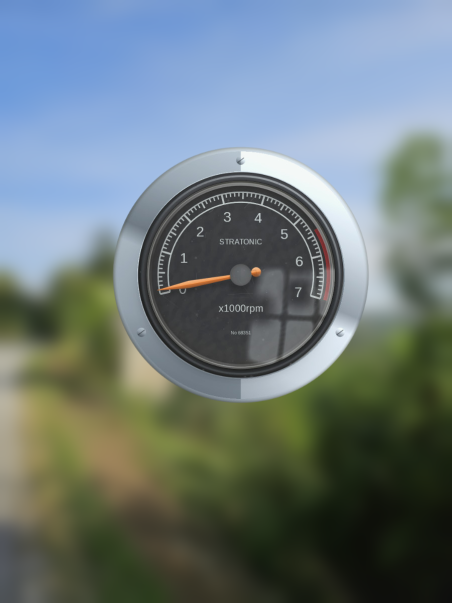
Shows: 100 rpm
